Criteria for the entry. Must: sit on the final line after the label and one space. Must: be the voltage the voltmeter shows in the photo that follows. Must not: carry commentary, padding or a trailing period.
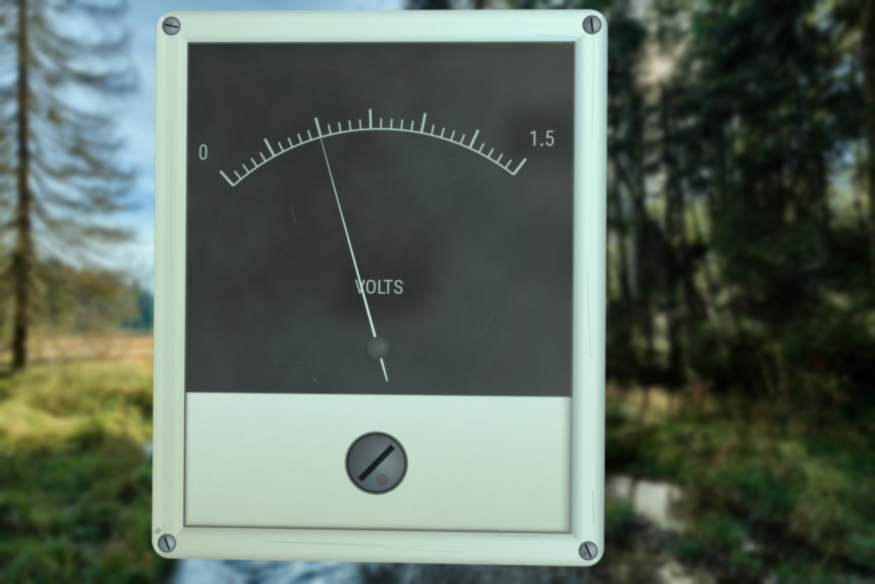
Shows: 0.5 V
